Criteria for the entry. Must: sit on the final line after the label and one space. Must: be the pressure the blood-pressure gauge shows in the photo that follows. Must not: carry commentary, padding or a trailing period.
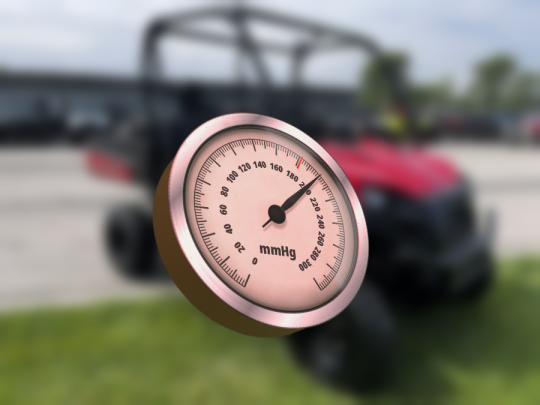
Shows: 200 mmHg
